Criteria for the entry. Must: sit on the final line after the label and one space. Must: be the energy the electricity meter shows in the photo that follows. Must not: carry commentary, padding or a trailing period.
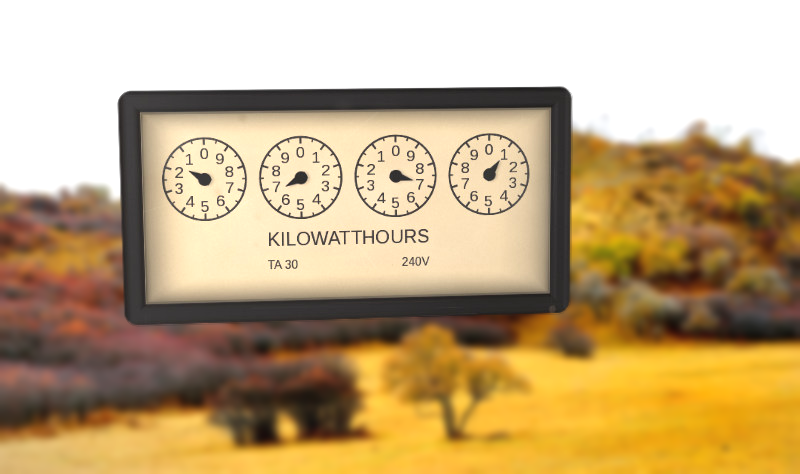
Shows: 1671 kWh
